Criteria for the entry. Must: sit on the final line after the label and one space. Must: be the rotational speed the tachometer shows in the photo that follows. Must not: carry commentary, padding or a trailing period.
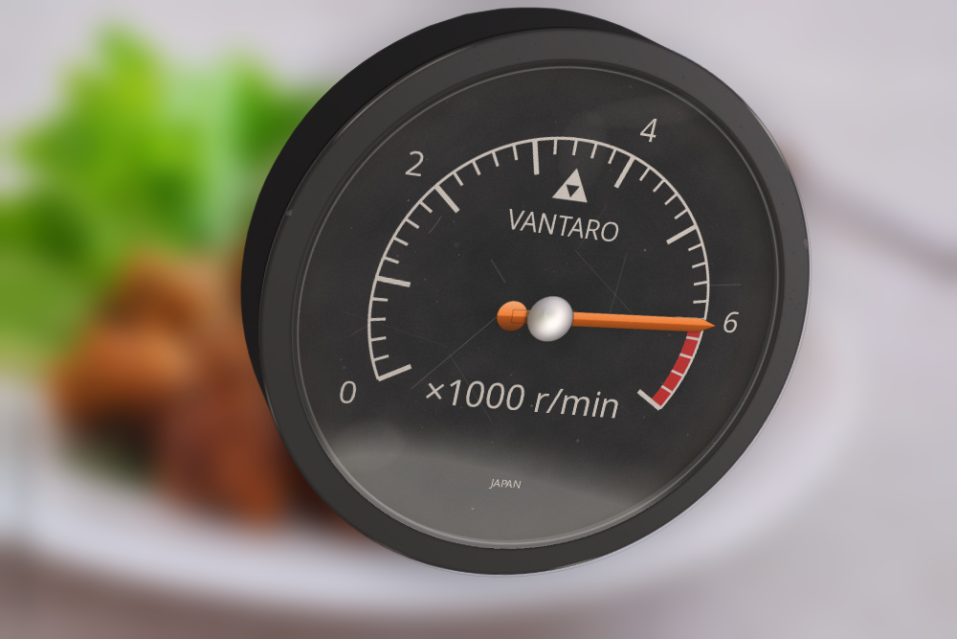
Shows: 6000 rpm
